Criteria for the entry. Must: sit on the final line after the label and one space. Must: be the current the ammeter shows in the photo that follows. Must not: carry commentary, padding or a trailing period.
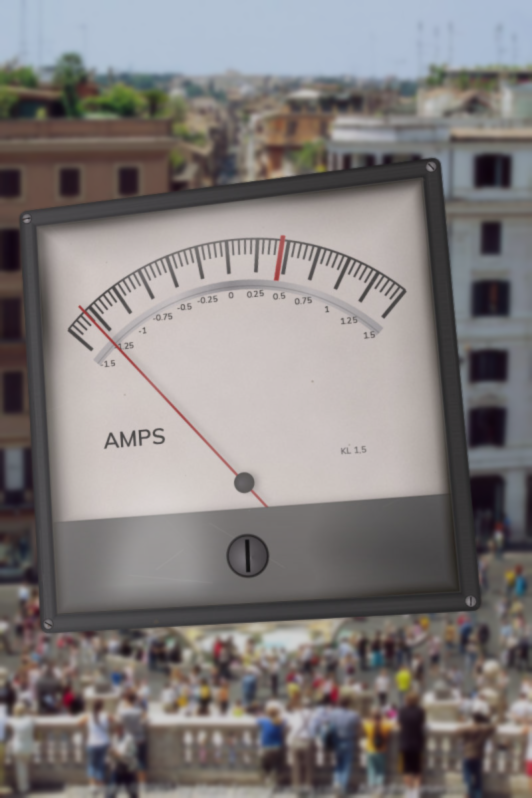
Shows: -1.3 A
